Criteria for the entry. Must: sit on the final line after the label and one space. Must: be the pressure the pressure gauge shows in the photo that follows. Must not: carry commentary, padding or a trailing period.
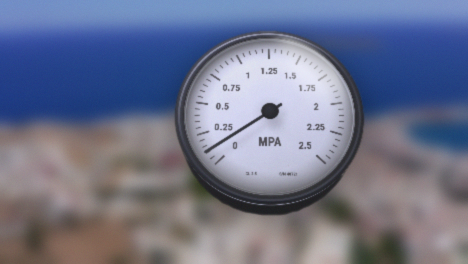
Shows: 0.1 MPa
